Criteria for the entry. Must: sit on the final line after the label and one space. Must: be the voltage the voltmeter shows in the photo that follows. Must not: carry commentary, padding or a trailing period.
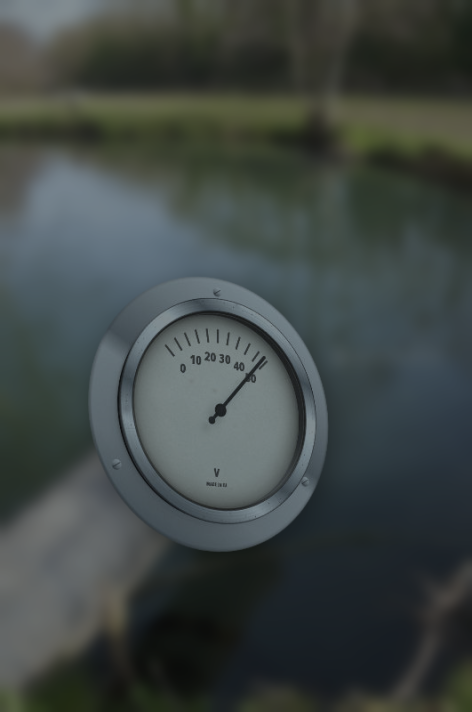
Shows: 47.5 V
